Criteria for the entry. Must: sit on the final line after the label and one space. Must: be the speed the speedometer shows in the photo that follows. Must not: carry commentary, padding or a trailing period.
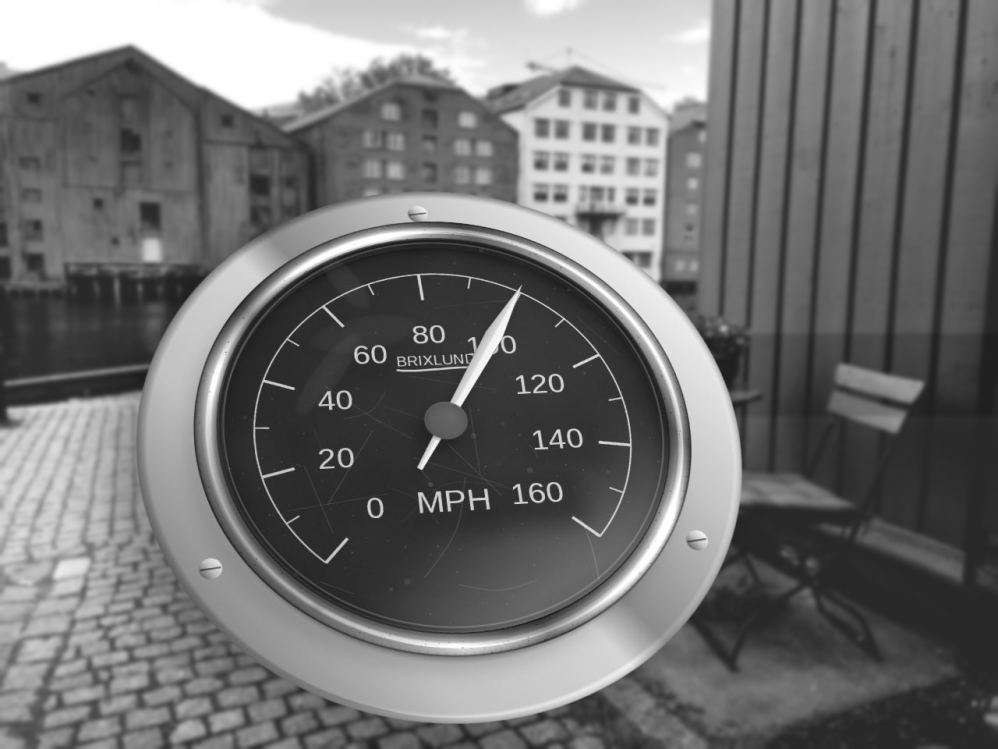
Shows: 100 mph
